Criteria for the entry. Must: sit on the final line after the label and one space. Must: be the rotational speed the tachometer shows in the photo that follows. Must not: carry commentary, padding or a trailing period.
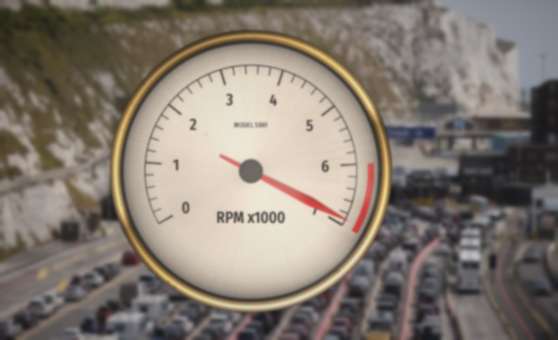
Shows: 6900 rpm
